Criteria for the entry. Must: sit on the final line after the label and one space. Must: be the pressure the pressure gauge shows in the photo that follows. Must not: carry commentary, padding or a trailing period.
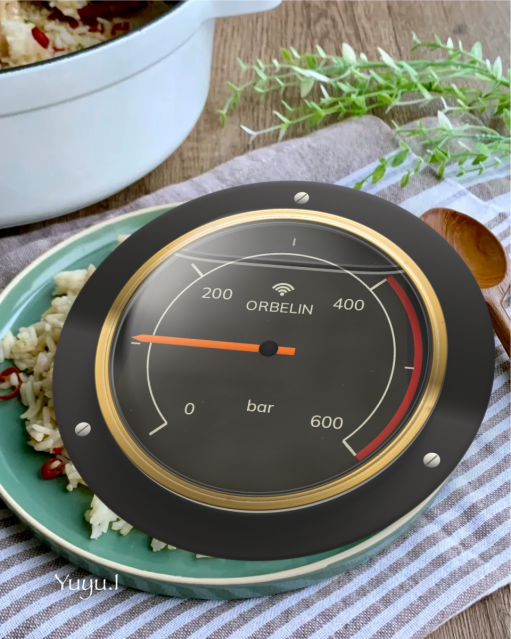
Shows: 100 bar
